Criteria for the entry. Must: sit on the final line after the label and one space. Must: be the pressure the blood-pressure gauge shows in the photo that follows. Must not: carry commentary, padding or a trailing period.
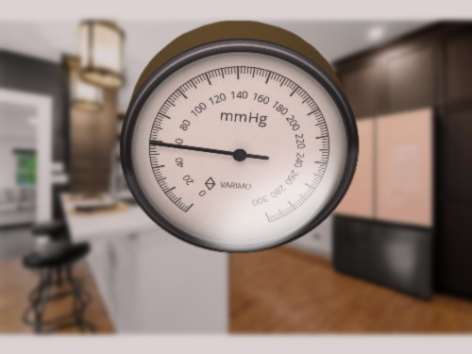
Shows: 60 mmHg
